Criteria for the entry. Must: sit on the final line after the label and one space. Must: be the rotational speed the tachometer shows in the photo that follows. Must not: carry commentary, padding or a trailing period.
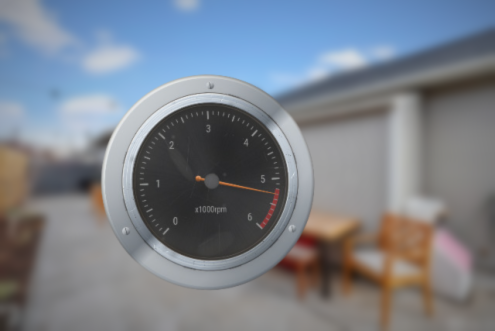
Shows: 5300 rpm
